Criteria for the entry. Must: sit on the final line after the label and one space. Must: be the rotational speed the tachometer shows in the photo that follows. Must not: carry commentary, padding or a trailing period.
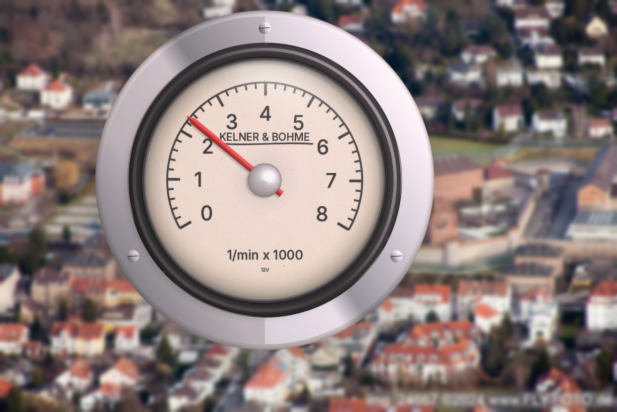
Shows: 2300 rpm
